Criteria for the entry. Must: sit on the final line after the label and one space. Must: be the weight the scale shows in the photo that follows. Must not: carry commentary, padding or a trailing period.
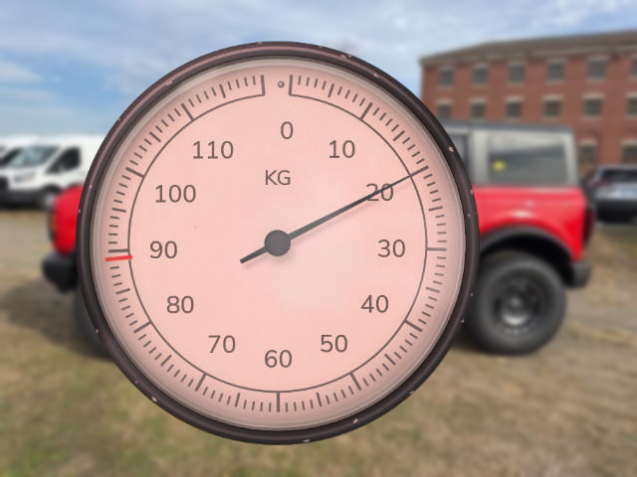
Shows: 20 kg
